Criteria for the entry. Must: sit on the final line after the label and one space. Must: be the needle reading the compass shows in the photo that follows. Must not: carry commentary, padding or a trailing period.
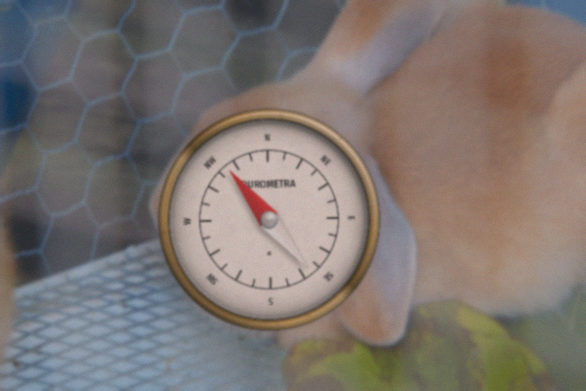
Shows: 322.5 °
